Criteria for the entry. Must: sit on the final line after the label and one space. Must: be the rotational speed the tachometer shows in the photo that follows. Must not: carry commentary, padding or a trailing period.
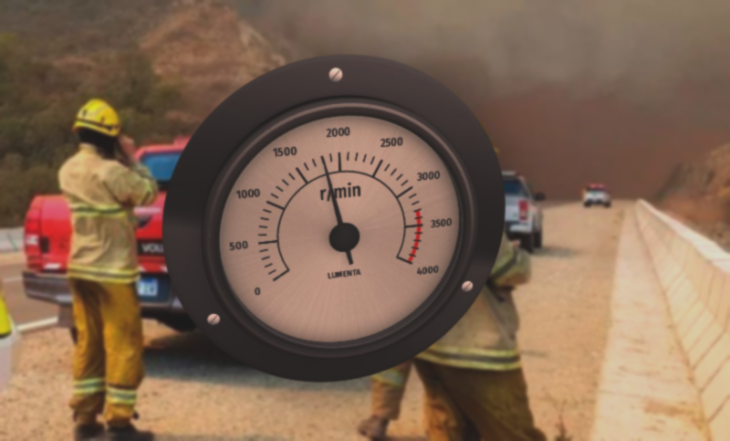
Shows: 1800 rpm
